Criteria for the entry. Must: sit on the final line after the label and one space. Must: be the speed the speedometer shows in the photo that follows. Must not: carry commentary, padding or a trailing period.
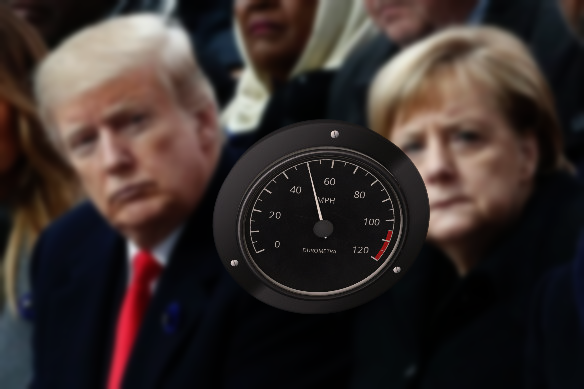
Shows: 50 mph
